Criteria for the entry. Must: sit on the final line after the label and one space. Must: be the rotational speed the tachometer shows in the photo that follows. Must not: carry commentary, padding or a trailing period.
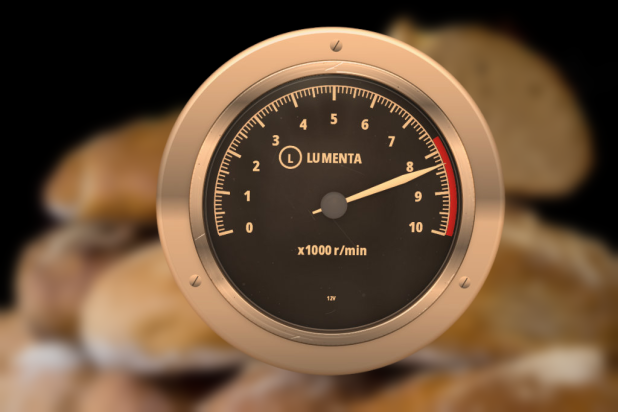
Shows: 8300 rpm
